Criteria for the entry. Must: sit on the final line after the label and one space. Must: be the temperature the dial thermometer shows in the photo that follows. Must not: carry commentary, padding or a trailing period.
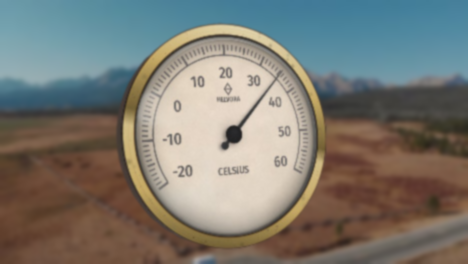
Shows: 35 °C
